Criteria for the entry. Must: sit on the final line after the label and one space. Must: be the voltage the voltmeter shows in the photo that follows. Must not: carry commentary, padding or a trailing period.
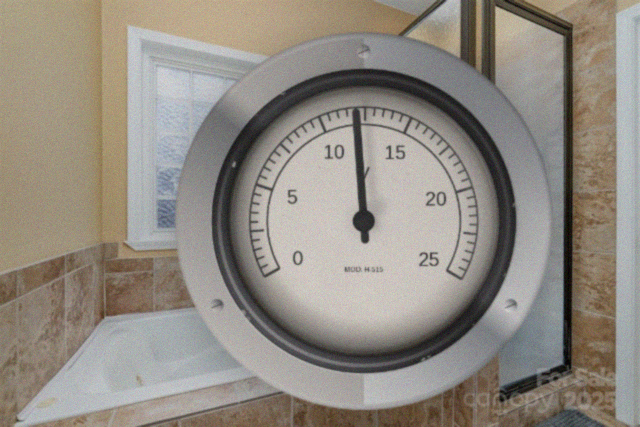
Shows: 12 V
